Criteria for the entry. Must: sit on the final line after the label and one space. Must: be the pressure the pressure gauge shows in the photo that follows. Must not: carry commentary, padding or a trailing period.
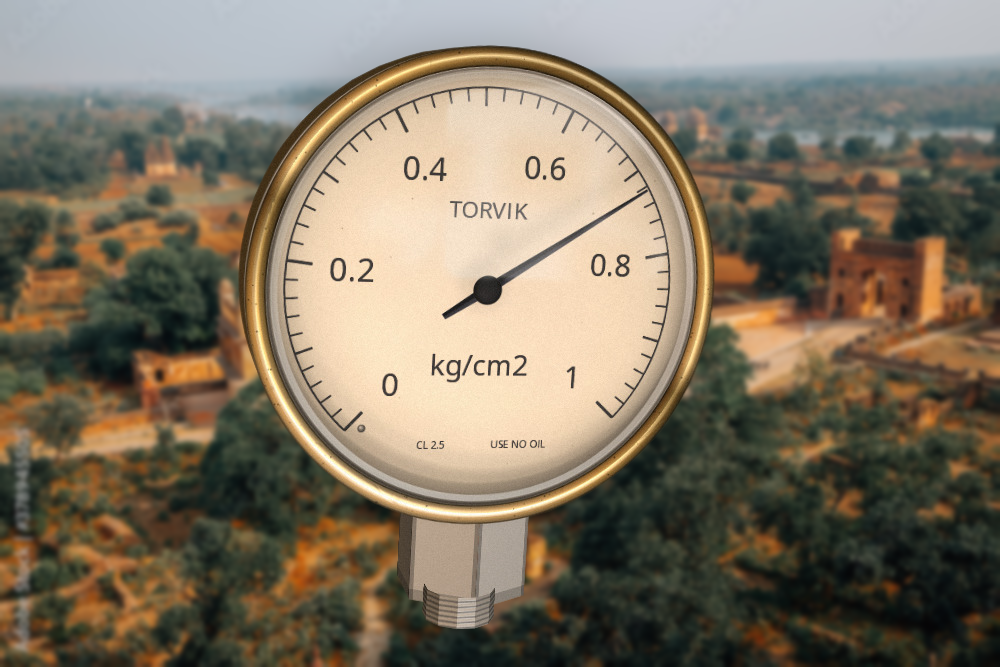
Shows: 0.72 kg/cm²
